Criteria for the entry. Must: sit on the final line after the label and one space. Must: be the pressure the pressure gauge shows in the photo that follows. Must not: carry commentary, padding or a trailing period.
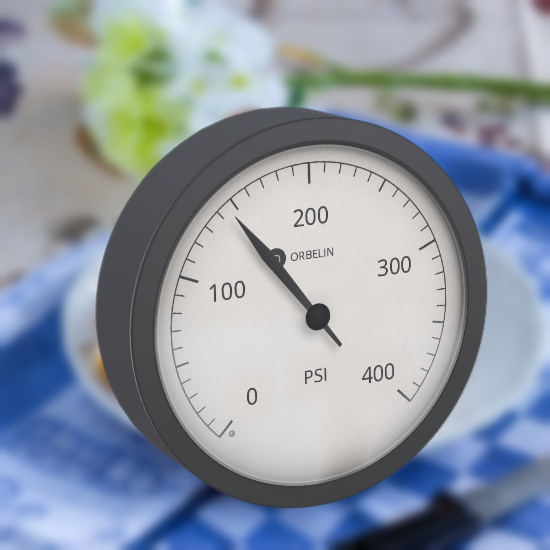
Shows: 145 psi
